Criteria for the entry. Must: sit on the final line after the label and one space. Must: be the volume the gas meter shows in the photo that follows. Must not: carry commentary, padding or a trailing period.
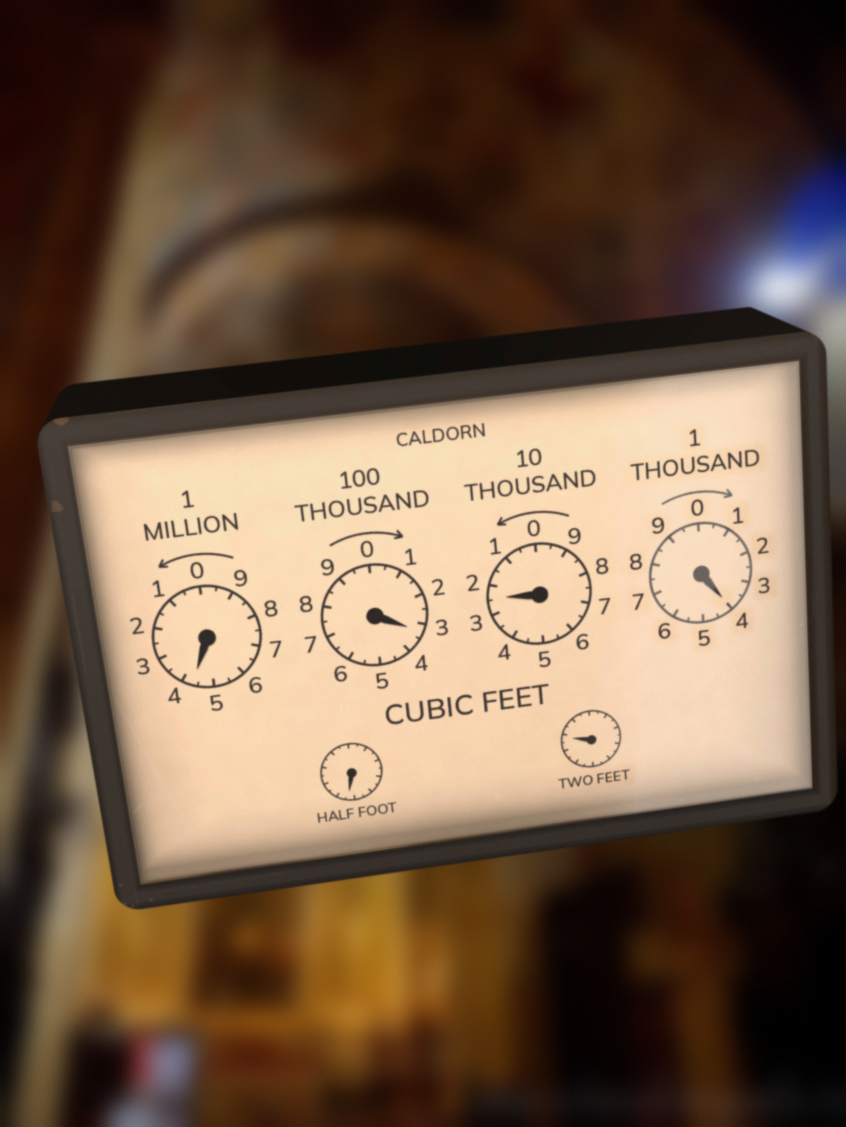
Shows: 432400 ft³
